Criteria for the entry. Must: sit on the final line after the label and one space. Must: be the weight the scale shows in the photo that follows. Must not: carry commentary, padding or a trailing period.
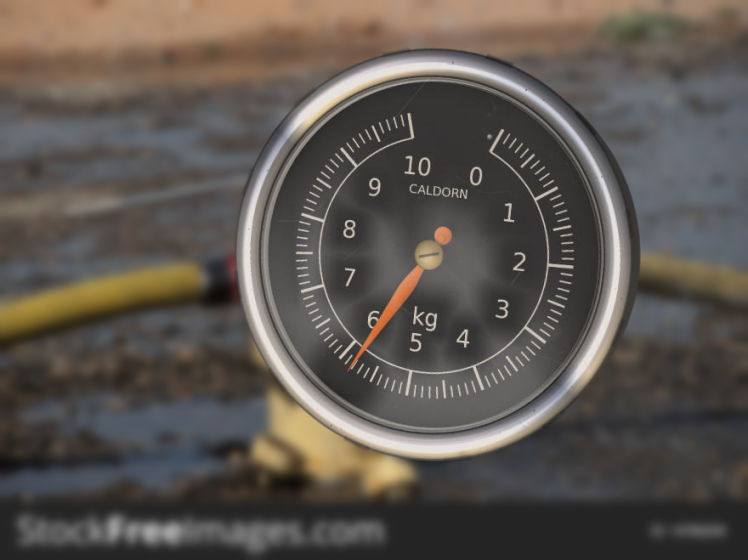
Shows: 5.8 kg
